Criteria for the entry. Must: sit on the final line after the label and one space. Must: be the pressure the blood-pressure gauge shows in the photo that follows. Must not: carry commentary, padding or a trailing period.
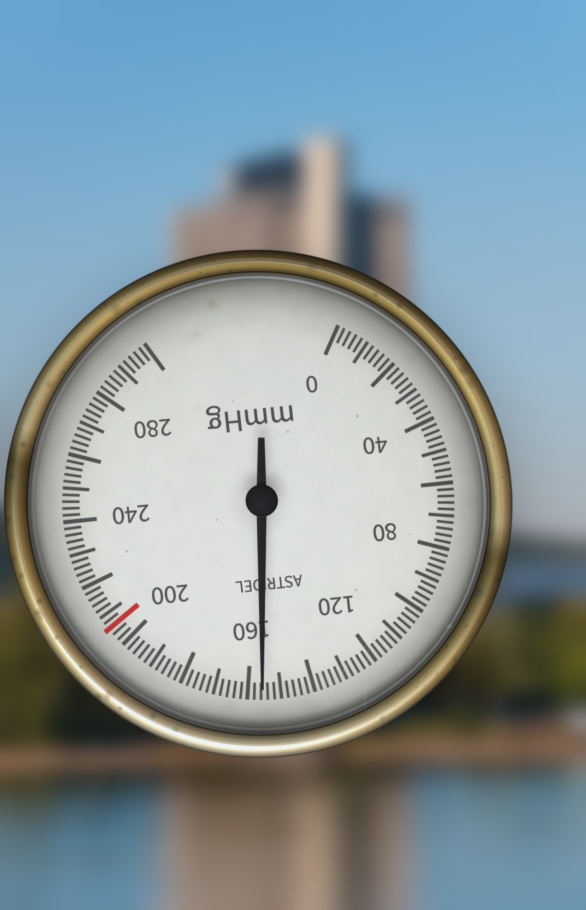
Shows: 156 mmHg
